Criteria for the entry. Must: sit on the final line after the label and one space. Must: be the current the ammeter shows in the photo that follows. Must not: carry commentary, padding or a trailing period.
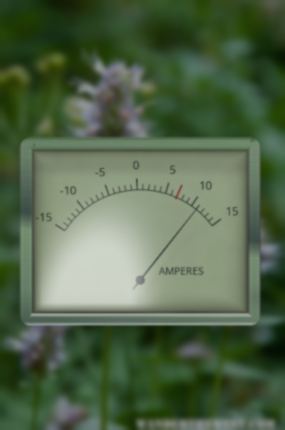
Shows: 11 A
